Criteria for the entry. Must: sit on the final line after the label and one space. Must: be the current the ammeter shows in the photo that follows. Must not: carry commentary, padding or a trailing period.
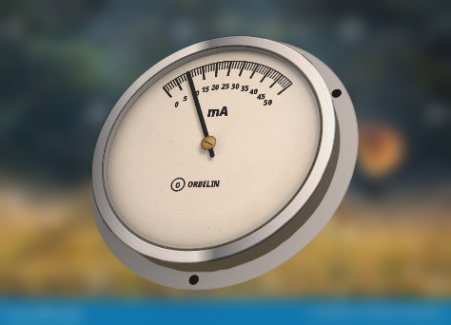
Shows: 10 mA
